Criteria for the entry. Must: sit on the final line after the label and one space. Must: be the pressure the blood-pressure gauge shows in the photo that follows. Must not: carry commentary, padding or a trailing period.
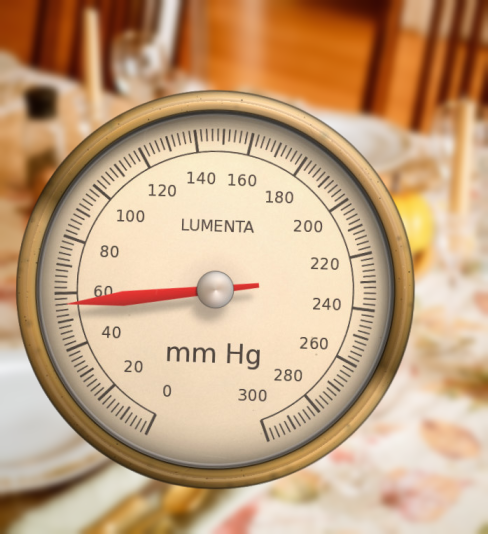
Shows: 56 mmHg
